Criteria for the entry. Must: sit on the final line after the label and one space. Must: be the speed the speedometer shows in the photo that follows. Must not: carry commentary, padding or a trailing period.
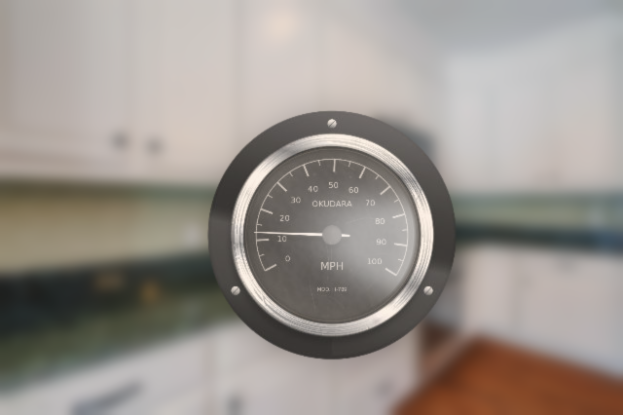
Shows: 12.5 mph
